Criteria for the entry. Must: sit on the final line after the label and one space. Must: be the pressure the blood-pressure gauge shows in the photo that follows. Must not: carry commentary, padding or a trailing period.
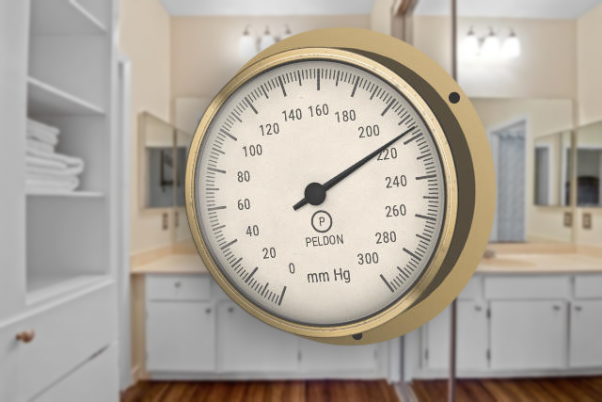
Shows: 216 mmHg
